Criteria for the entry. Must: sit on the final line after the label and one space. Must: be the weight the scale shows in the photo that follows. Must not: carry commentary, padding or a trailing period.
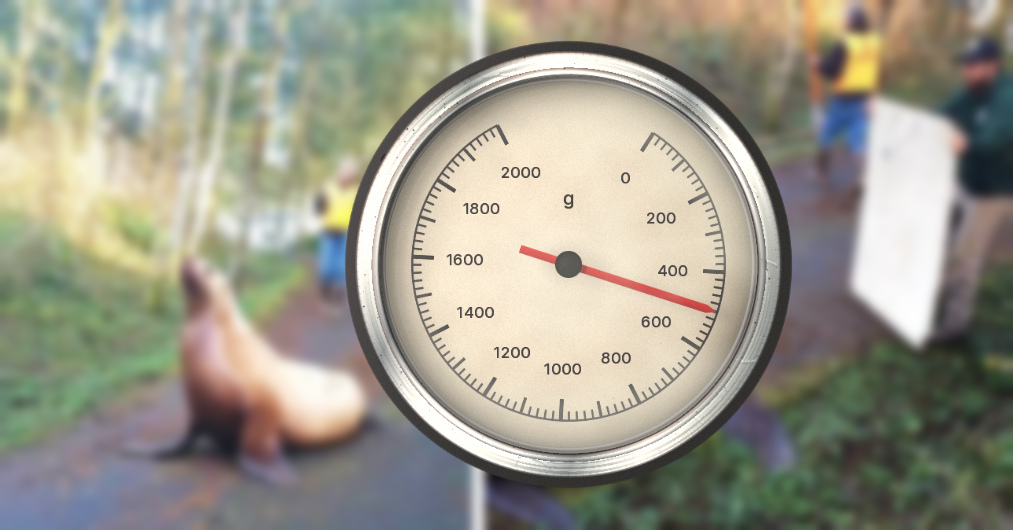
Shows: 500 g
